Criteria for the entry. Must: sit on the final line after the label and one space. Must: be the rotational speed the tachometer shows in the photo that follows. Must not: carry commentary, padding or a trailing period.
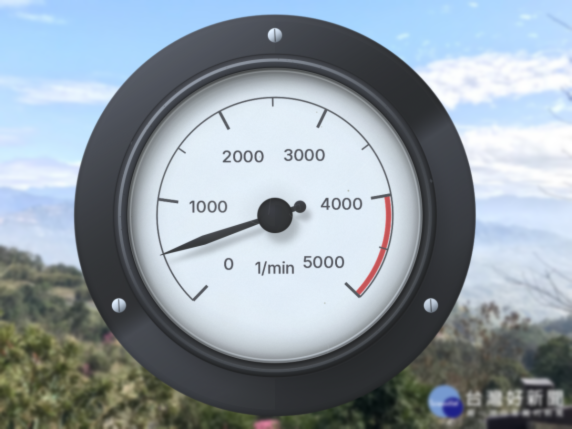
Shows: 500 rpm
